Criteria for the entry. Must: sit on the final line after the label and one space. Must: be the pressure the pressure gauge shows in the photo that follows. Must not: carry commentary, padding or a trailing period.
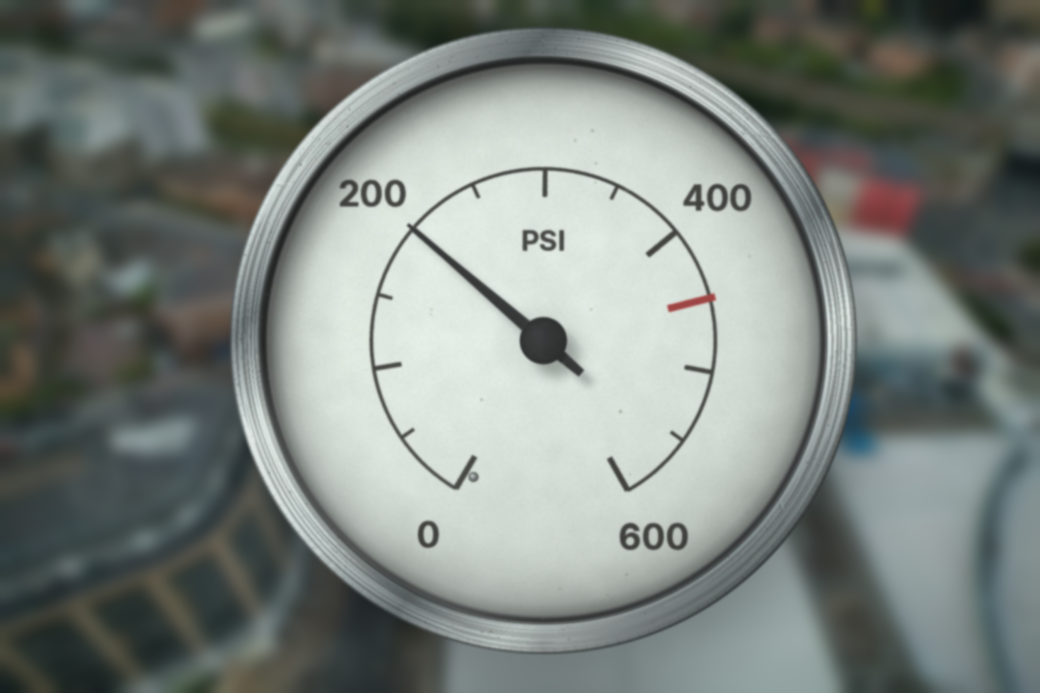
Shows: 200 psi
